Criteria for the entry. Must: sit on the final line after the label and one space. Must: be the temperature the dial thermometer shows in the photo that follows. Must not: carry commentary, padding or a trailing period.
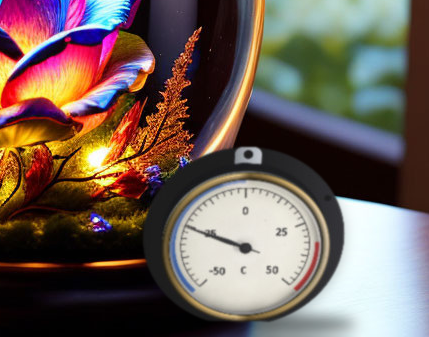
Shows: -25 °C
